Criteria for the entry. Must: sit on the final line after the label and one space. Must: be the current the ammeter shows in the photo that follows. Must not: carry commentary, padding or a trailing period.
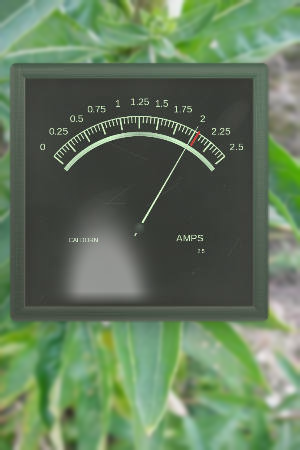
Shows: 2 A
